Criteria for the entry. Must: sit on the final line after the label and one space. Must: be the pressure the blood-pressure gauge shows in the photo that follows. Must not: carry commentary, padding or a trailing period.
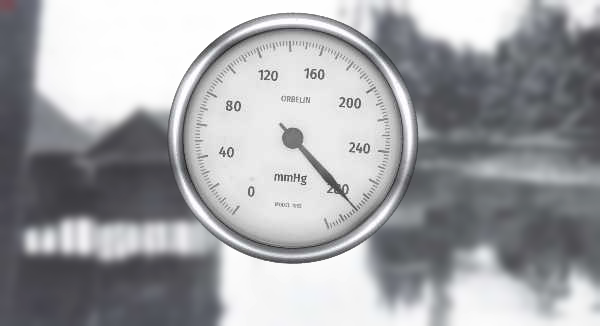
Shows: 280 mmHg
